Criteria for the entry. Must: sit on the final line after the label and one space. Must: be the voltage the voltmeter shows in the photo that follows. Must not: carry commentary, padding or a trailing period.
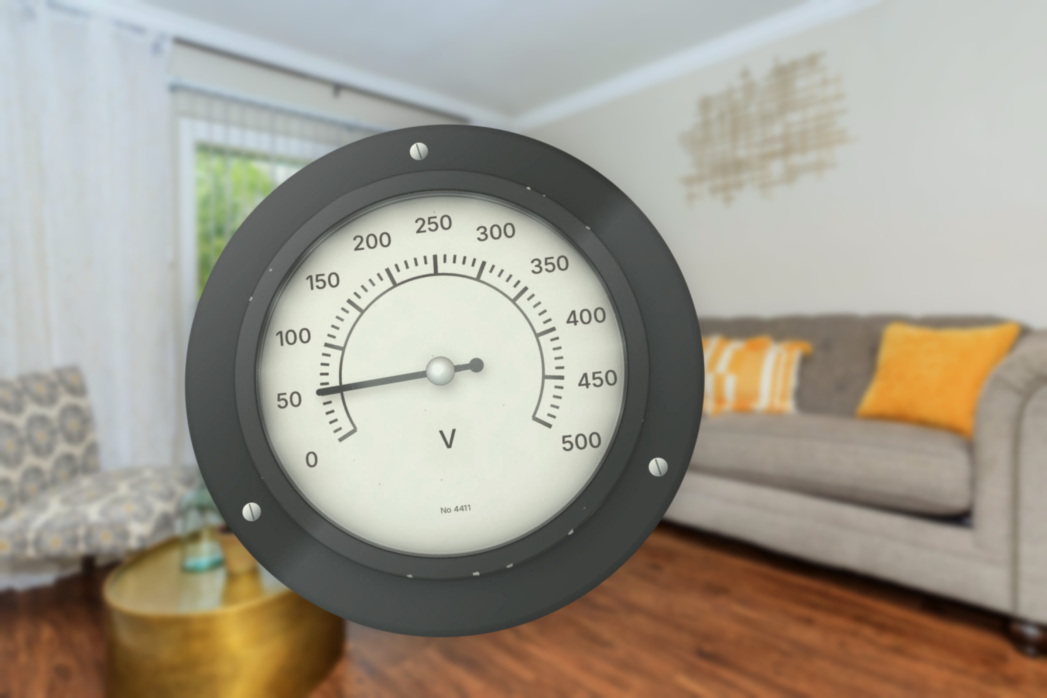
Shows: 50 V
